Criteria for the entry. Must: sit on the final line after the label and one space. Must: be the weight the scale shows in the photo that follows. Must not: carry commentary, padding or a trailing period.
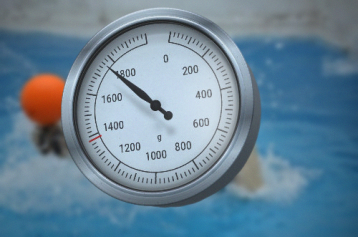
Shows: 1760 g
